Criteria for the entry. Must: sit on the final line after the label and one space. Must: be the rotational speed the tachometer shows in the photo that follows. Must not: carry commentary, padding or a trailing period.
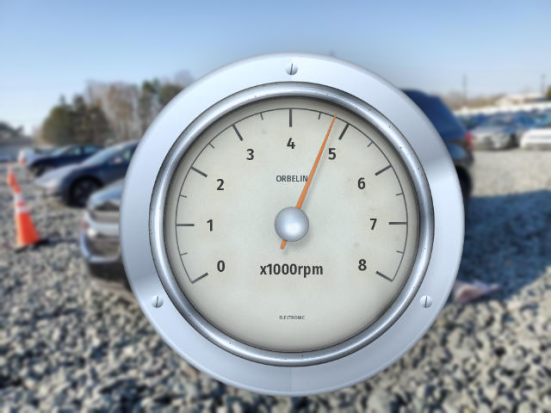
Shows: 4750 rpm
